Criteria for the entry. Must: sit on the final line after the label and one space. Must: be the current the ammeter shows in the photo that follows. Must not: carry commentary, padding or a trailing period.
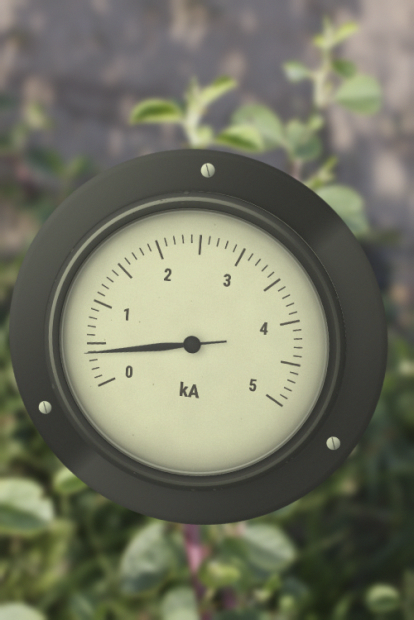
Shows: 0.4 kA
